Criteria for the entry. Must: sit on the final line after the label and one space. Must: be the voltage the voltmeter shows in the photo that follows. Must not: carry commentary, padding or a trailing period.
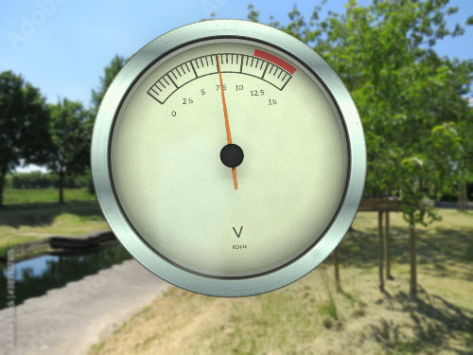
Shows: 7.5 V
